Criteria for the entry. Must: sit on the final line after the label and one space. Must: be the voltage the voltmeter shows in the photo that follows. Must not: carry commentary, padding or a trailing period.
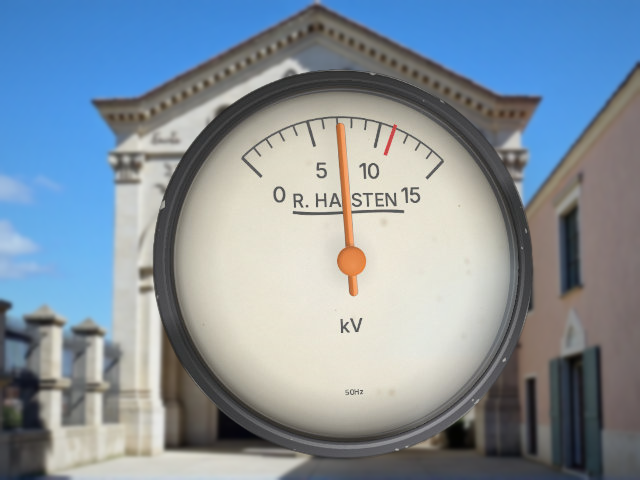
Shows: 7 kV
